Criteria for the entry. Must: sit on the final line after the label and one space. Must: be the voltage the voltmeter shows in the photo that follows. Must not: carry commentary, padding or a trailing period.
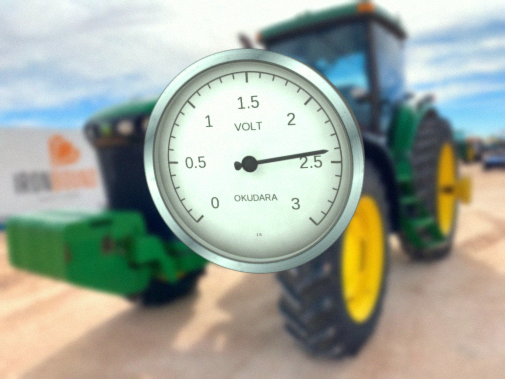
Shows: 2.4 V
